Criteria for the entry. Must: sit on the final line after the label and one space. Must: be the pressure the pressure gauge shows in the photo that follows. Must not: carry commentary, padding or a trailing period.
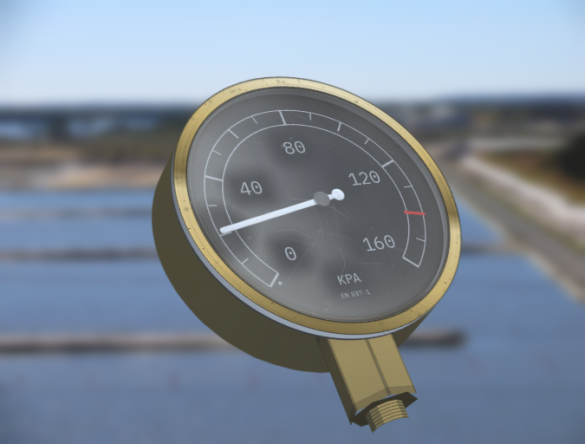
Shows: 20 kPa
